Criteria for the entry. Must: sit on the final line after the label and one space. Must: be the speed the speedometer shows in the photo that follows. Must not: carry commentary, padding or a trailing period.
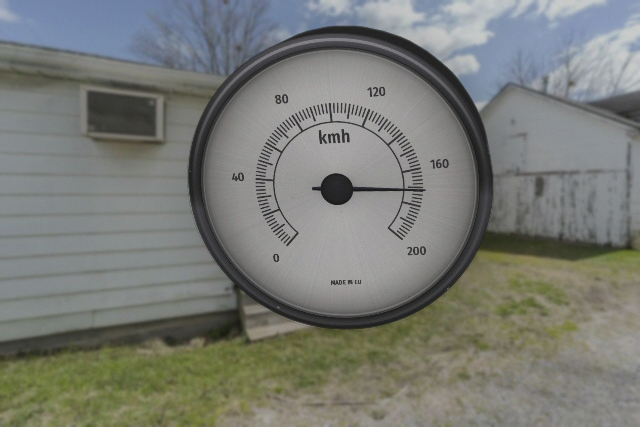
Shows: 170 km/h
